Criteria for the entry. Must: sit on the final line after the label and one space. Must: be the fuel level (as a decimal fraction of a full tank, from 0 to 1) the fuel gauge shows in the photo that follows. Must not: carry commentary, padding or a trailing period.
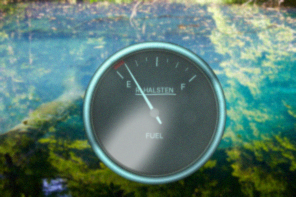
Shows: 0.125
